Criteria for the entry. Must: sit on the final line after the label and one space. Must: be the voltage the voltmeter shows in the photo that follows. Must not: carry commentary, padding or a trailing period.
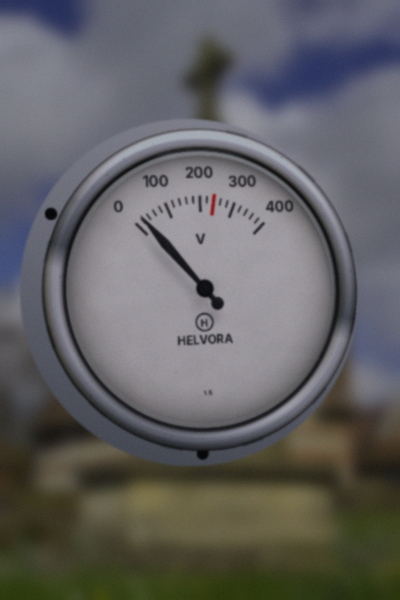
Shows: 20 V
